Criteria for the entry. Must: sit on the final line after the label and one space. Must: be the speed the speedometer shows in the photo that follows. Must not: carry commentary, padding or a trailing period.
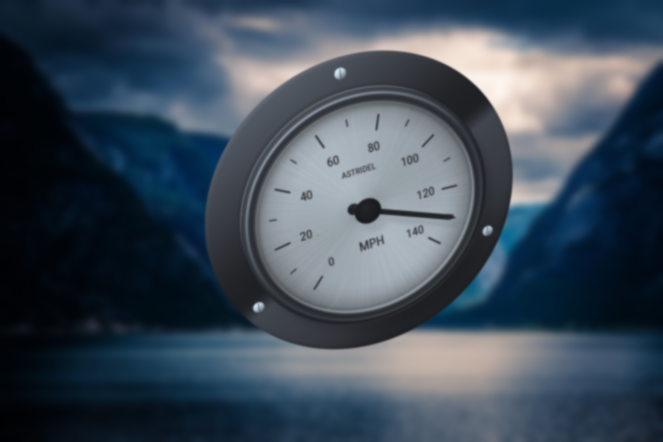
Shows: 130 mph
